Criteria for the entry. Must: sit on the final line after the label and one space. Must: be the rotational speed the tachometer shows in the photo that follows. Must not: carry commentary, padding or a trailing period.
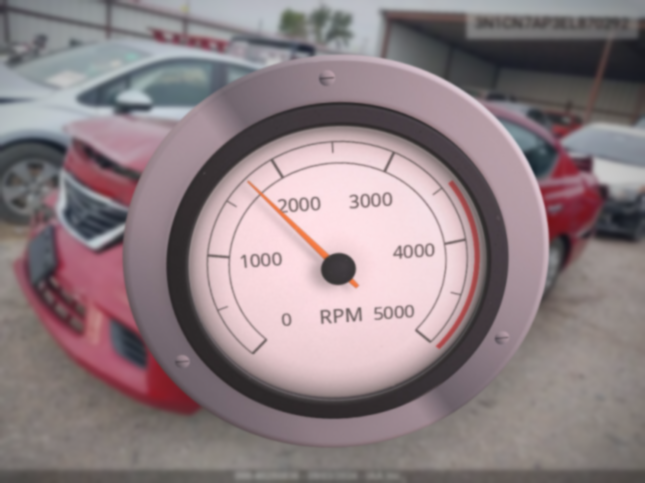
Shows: 1750 rpm
